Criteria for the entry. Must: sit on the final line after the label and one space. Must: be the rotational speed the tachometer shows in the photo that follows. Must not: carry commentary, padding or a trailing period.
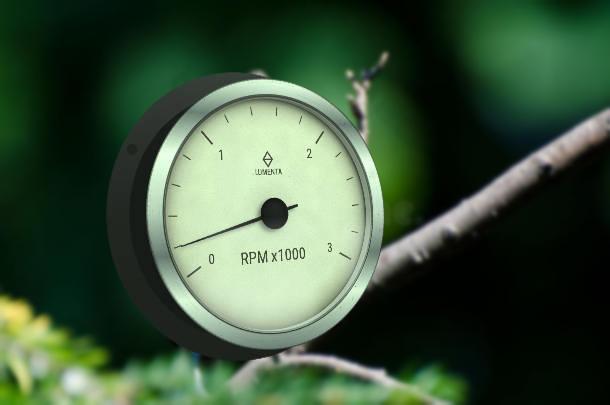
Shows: 200 rpm
